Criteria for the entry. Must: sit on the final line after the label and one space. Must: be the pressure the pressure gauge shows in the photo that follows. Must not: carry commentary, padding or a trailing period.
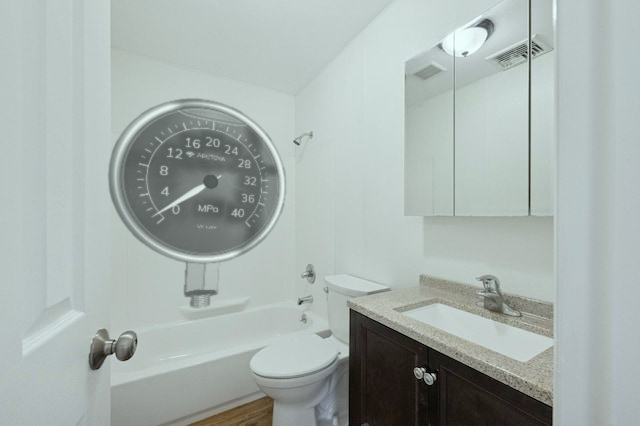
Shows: 1 MPa
